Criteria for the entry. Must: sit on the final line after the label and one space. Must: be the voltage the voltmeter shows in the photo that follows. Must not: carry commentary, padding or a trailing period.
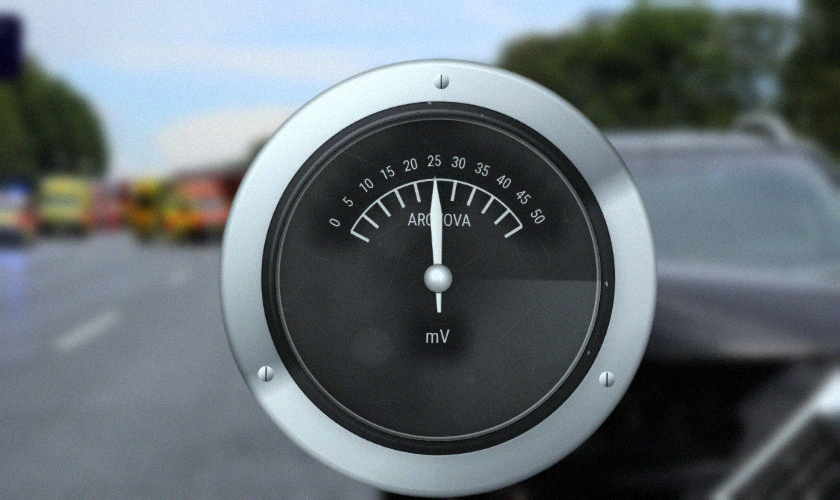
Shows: 25 mV
